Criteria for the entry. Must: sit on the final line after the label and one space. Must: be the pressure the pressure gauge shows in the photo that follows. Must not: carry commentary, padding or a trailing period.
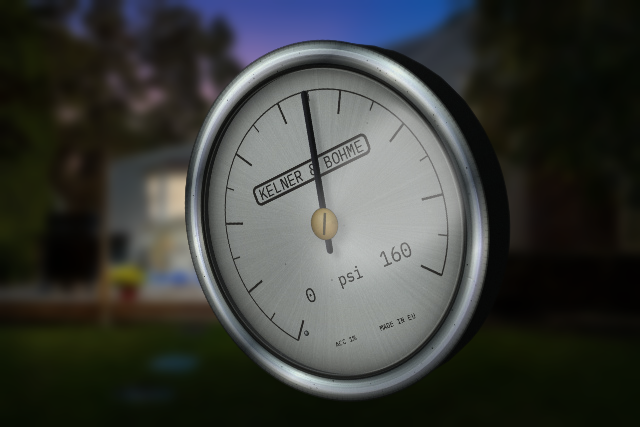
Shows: 90 psi
